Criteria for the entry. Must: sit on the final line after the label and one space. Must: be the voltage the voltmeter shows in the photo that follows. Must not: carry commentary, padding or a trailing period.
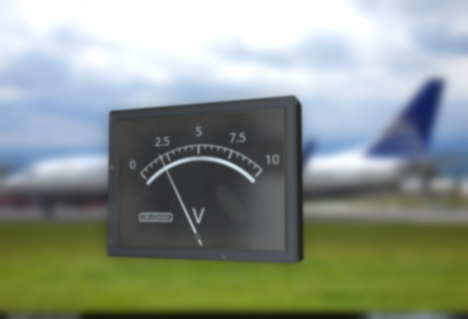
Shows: 2 V
